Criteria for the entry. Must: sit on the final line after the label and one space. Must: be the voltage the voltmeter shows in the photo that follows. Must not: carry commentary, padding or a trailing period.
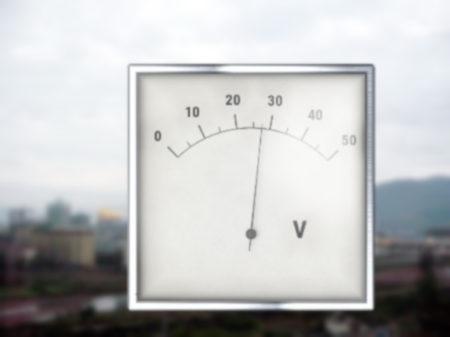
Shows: 27.5 V
